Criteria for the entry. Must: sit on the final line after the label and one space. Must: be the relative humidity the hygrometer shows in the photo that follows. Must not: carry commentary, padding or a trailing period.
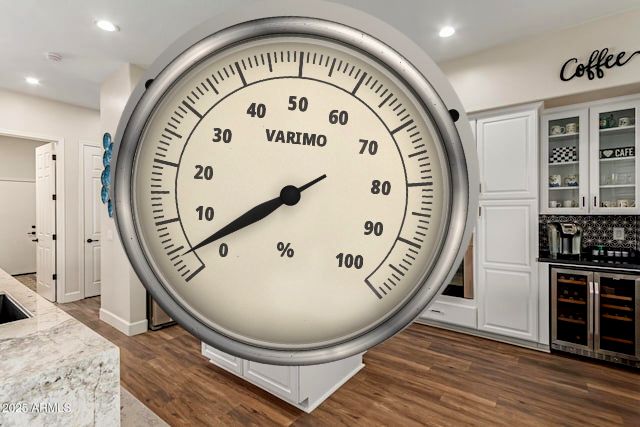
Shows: 4 %
